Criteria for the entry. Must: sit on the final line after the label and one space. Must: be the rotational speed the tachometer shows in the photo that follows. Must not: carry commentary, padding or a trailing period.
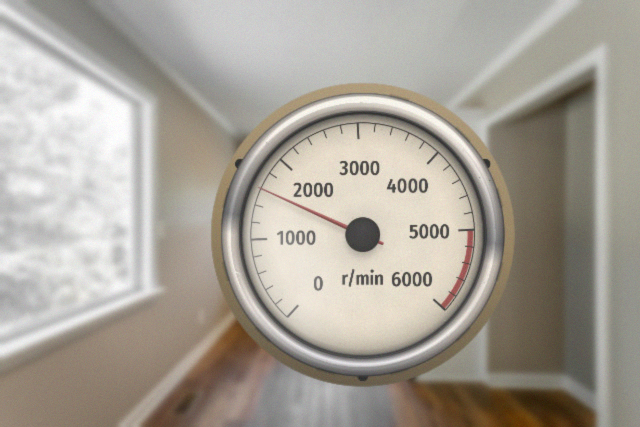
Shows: 1600 rpm
